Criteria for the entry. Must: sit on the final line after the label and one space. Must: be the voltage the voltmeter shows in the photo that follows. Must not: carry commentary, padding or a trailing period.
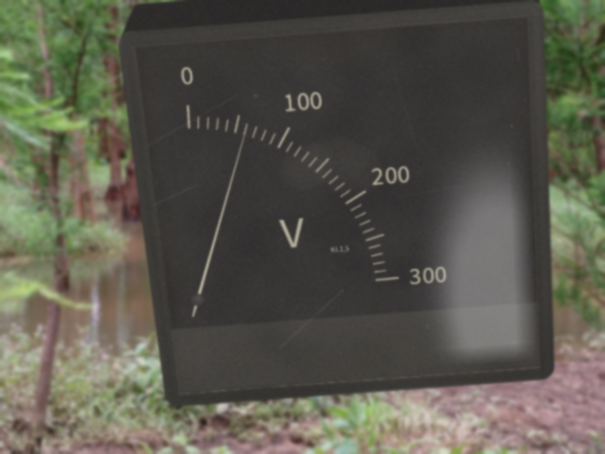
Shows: 60 V
